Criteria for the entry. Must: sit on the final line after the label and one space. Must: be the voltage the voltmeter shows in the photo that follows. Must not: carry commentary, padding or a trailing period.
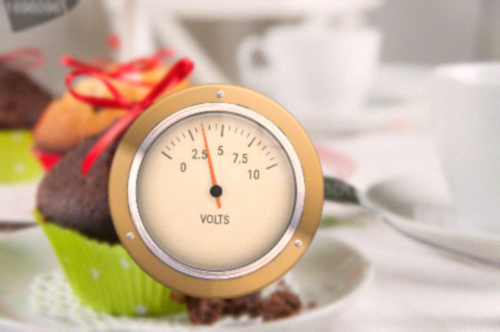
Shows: 3.5 V
